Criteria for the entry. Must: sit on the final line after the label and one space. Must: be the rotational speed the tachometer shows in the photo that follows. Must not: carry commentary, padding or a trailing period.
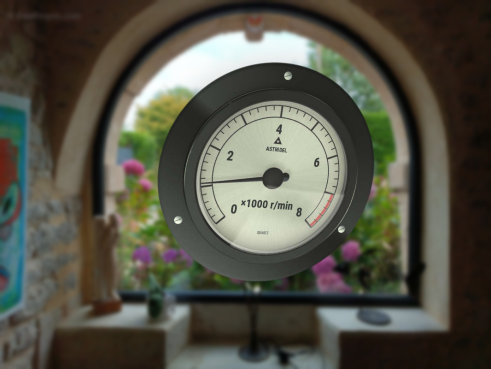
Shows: 1100 rpm
